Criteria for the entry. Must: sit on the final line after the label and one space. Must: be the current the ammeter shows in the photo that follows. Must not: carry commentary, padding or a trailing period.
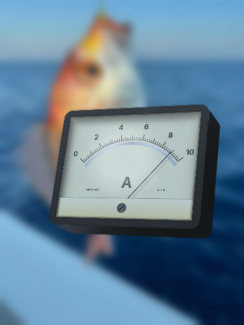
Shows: 9 A
